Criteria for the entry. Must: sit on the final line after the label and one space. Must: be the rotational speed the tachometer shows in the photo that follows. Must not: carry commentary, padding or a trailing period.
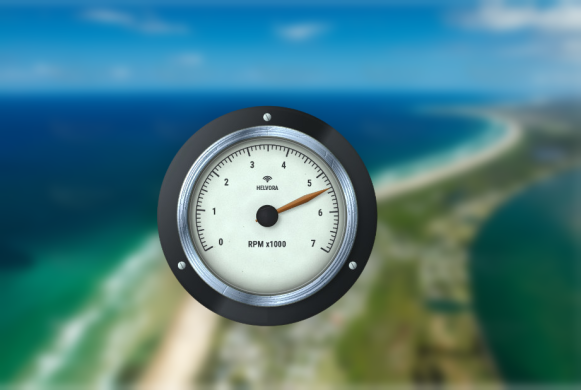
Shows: 5400 rpm
